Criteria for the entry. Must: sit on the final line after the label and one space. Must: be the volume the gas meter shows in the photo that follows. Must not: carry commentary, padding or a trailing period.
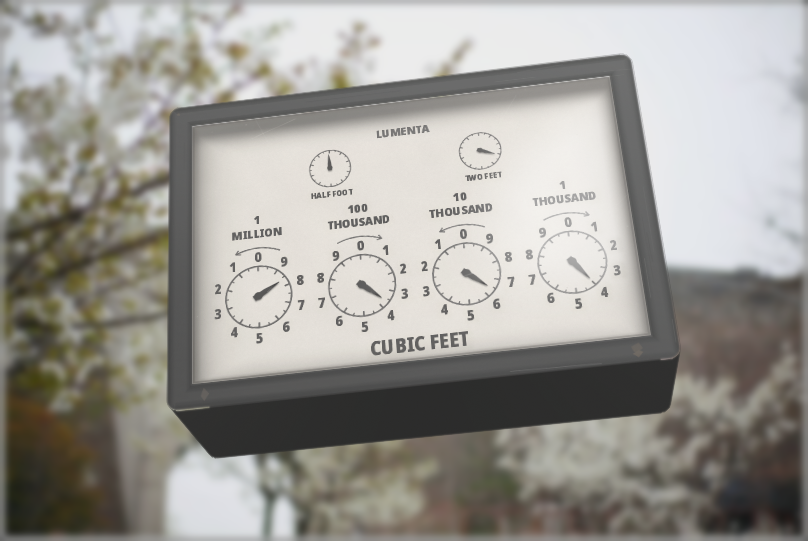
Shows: 836400 ft³
